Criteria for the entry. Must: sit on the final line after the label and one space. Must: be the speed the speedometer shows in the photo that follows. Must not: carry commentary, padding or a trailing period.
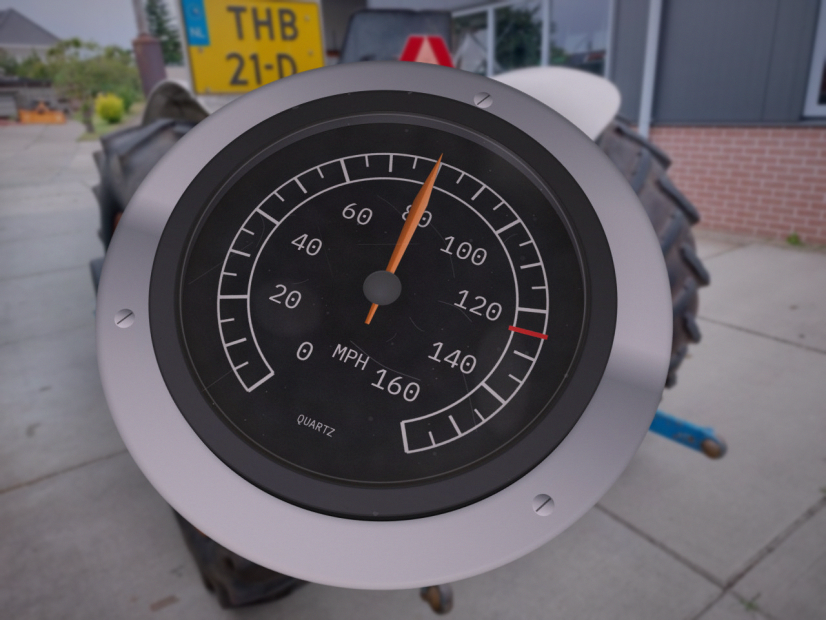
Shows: 80 mph
